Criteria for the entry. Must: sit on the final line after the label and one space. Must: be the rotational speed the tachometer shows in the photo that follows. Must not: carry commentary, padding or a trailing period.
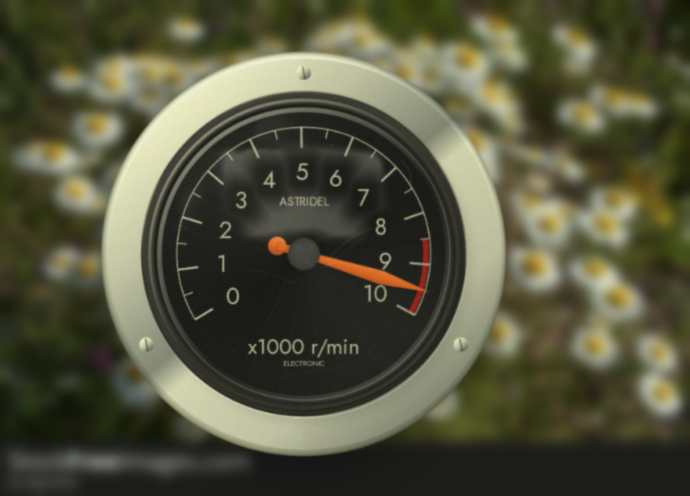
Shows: 9500 rpm
